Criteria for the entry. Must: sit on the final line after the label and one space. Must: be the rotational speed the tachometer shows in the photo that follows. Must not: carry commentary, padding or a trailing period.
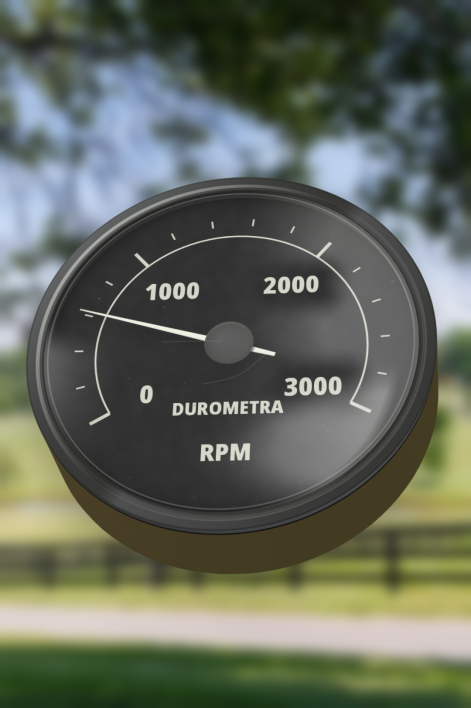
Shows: 600 rpm
